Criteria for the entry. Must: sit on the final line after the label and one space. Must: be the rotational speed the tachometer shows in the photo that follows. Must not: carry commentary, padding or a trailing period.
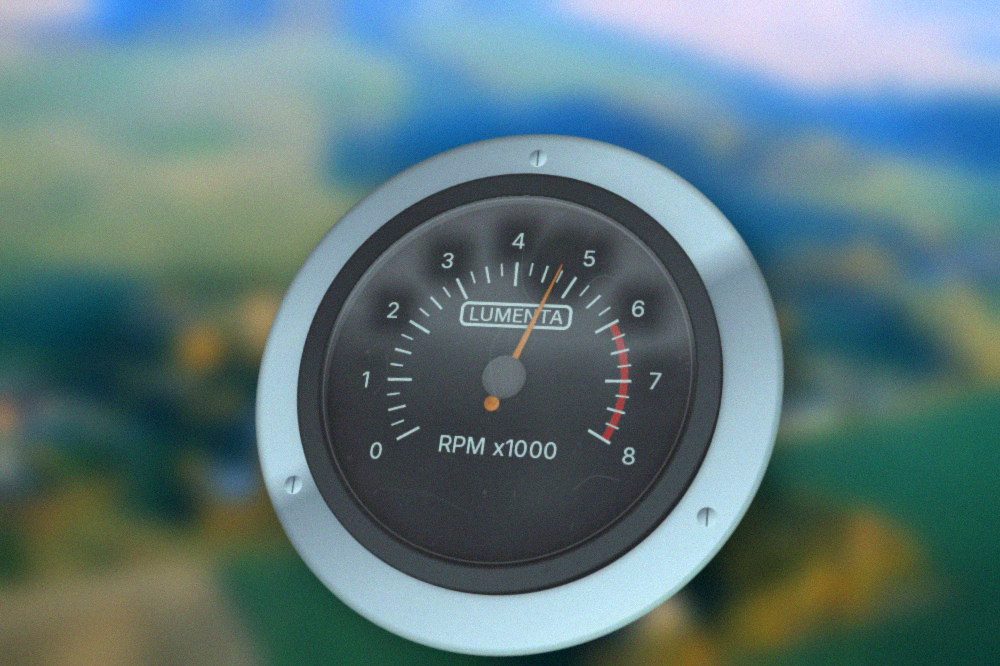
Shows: 4750 rpm
